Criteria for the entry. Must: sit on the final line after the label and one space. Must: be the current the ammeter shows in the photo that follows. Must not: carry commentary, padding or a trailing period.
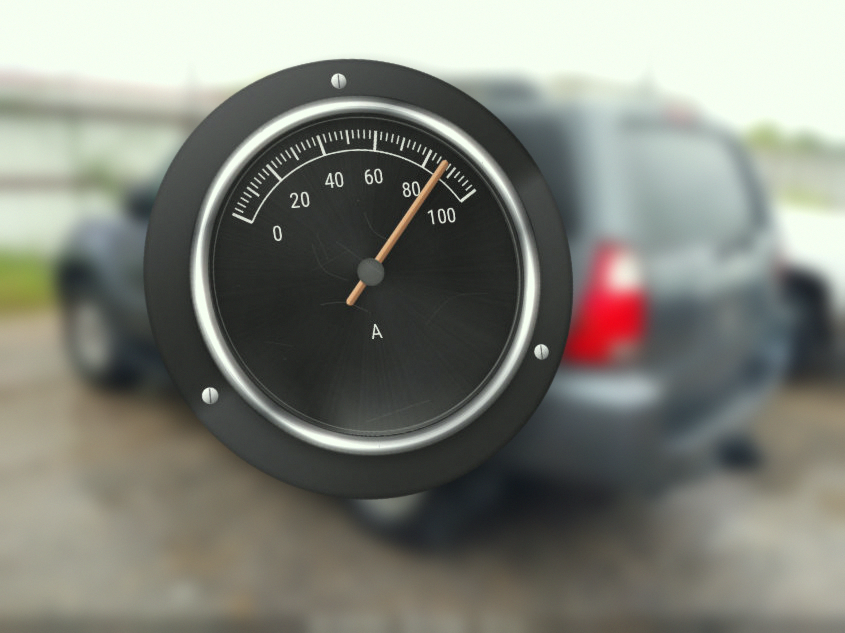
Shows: 86 A
